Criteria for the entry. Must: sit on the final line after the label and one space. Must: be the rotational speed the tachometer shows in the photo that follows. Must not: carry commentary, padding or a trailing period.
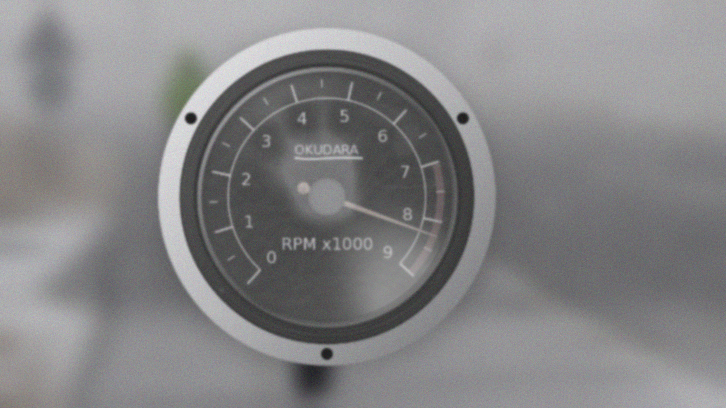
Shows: 8250 rpm
